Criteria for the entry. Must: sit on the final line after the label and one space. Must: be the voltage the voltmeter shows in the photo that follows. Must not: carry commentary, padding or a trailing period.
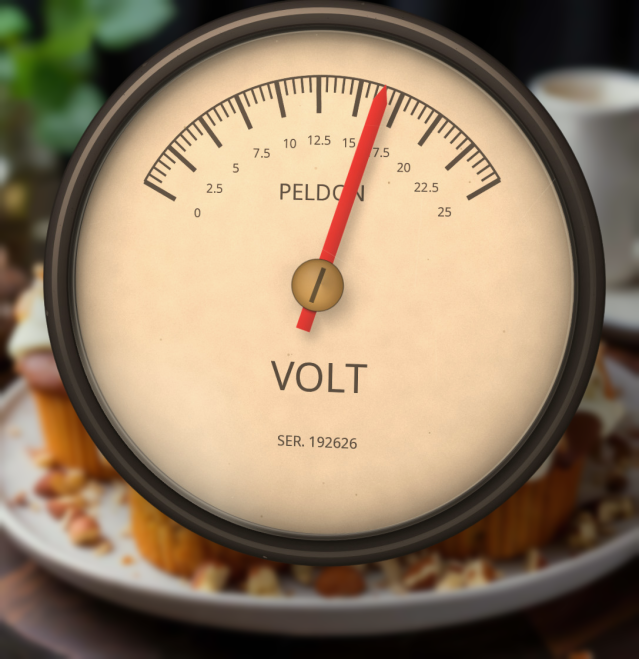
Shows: 16.5 V
